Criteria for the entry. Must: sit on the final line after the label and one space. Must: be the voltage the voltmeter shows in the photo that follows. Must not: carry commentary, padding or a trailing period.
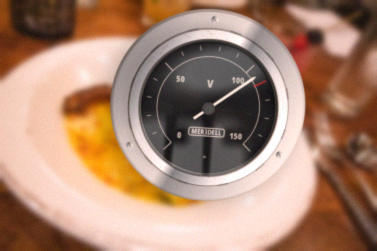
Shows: 105 V
